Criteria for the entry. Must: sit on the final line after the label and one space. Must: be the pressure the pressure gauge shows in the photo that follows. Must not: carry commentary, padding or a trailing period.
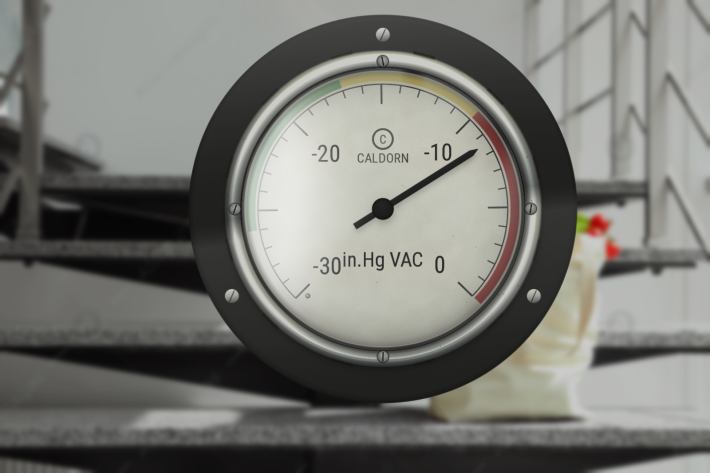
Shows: -8.5 inHg
